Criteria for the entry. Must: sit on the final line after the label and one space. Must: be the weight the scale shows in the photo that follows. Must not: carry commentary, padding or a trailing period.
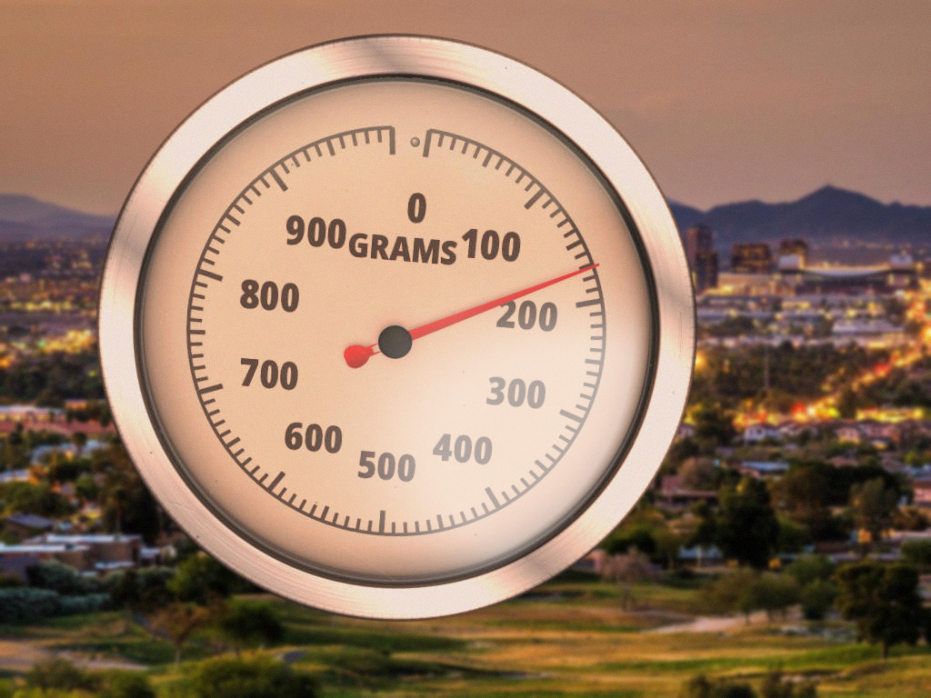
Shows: 170 g
